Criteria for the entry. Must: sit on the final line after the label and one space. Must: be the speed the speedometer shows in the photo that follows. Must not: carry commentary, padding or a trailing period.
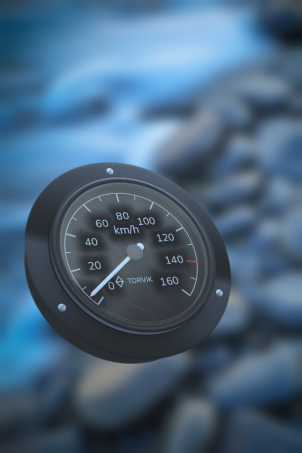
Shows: 5 km/h
